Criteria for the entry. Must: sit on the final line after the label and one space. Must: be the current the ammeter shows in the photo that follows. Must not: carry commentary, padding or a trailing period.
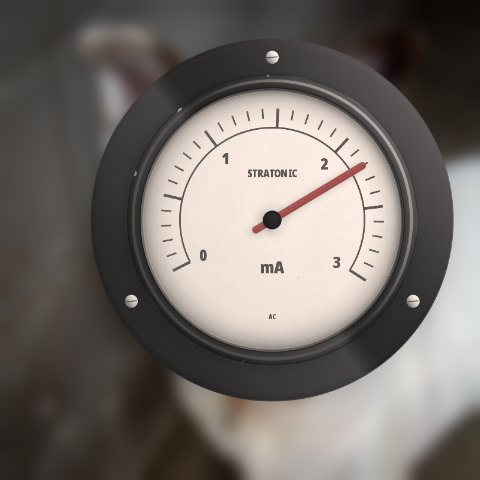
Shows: 2.2 mA
